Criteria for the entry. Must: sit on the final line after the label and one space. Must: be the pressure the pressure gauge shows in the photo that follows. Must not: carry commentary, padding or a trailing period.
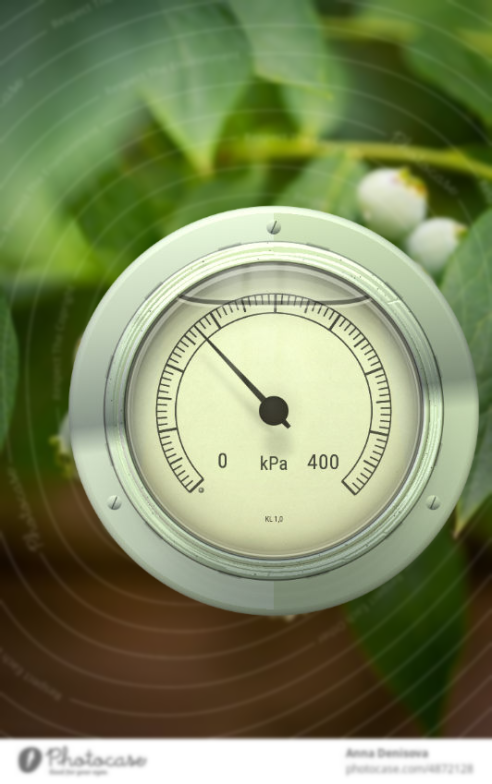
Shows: 135 kPa
